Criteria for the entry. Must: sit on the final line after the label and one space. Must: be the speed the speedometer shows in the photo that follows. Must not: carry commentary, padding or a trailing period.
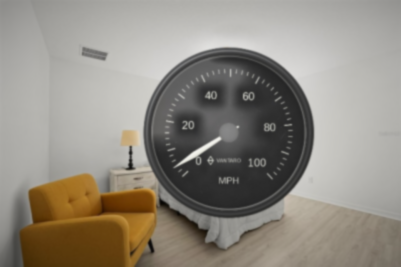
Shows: 4 mph
